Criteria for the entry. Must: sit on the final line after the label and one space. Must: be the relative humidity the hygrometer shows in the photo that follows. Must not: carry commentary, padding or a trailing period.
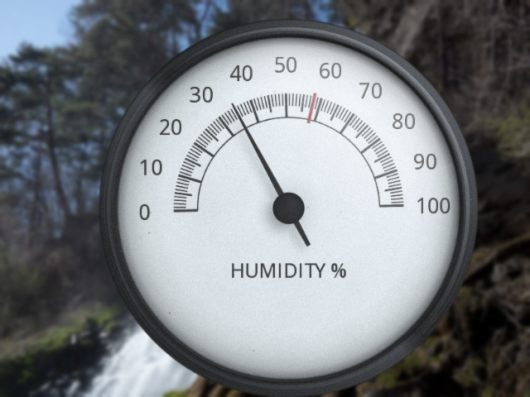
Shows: 35 %
